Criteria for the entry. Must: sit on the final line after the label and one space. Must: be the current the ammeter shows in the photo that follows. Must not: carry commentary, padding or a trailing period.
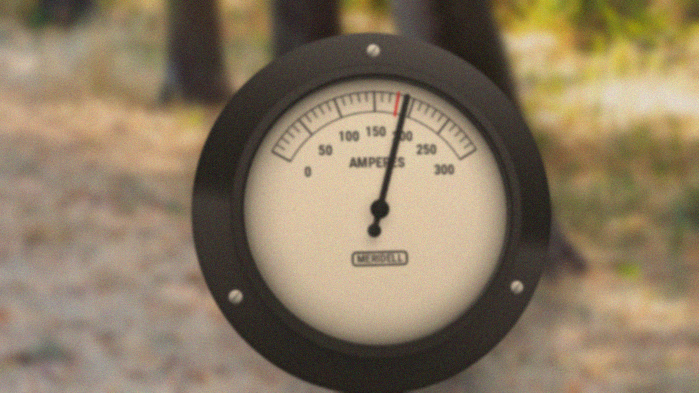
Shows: 190 A
